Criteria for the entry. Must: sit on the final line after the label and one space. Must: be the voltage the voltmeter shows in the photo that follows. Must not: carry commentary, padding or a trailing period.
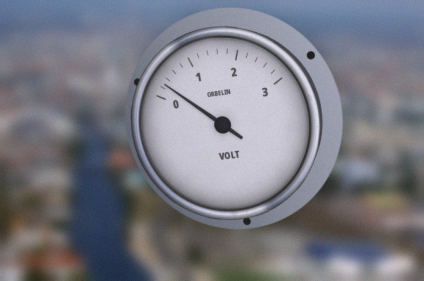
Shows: 0.3 V
